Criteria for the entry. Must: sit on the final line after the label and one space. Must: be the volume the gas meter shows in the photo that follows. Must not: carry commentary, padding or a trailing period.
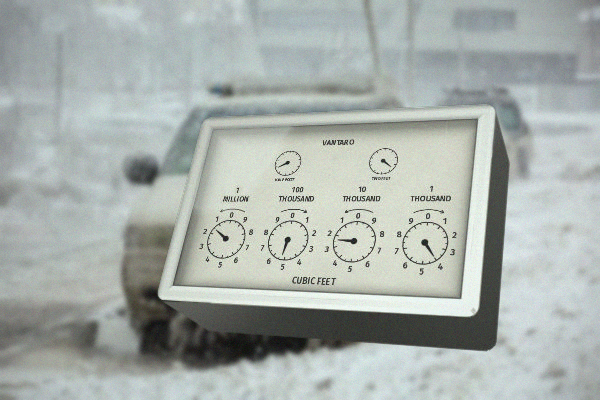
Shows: 152400 ft³
